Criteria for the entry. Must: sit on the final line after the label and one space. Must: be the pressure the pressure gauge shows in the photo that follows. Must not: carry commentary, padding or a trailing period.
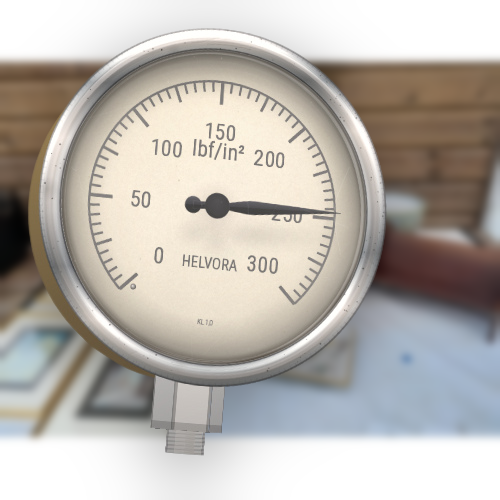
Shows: 247.5 psi
